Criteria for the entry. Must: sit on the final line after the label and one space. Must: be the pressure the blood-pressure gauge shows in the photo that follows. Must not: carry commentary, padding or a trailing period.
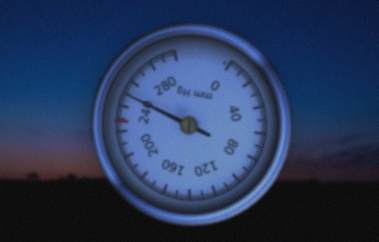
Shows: 250 mmHg
